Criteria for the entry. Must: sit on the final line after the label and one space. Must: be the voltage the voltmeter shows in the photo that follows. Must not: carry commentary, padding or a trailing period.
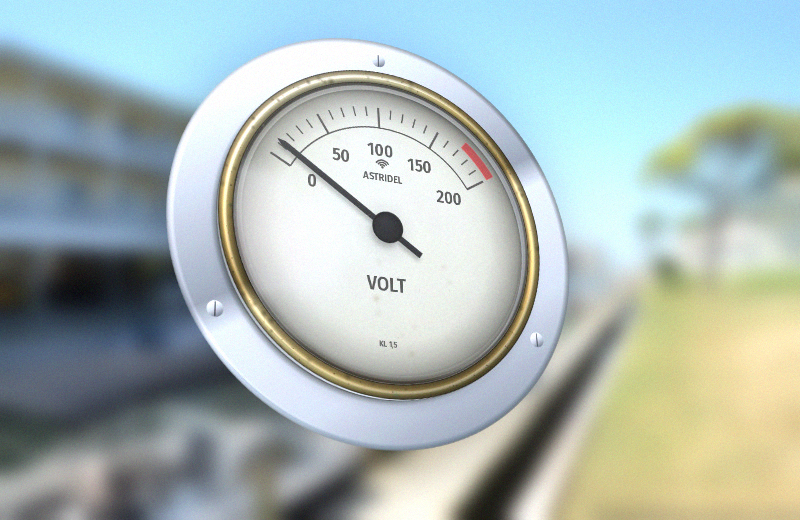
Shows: 10 V
